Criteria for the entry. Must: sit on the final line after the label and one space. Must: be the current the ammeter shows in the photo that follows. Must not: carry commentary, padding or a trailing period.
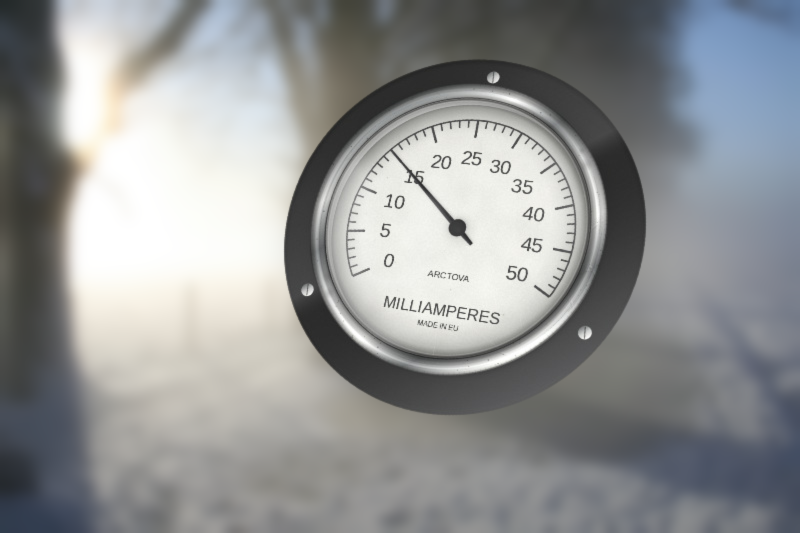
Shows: 15 mA
